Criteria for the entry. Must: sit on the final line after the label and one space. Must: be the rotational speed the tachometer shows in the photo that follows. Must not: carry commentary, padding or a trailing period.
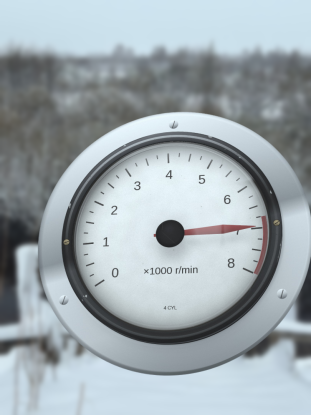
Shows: 7000 rpm
